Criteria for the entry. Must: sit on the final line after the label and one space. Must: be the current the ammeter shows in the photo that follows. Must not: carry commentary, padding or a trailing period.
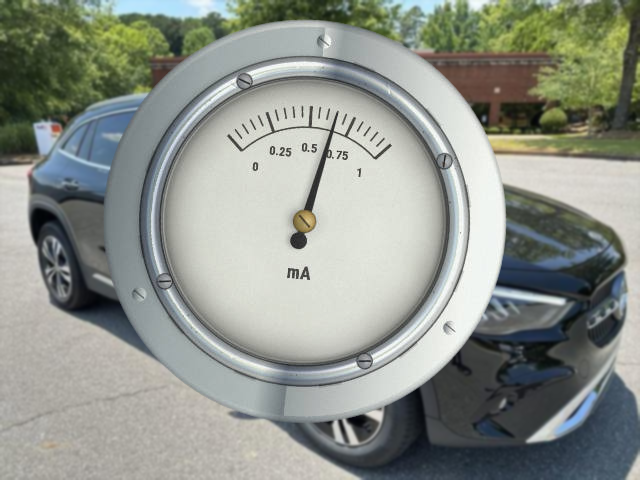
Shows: 0.65 mA
